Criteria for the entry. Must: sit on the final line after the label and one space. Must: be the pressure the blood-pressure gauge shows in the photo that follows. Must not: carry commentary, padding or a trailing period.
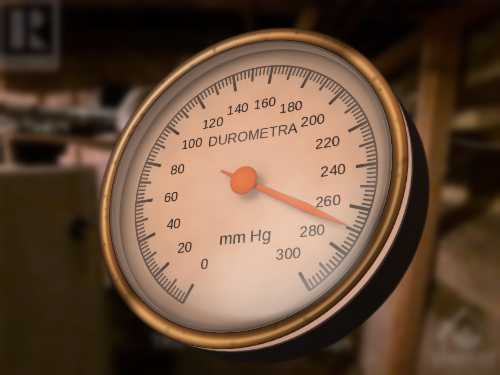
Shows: 270 mmHg
